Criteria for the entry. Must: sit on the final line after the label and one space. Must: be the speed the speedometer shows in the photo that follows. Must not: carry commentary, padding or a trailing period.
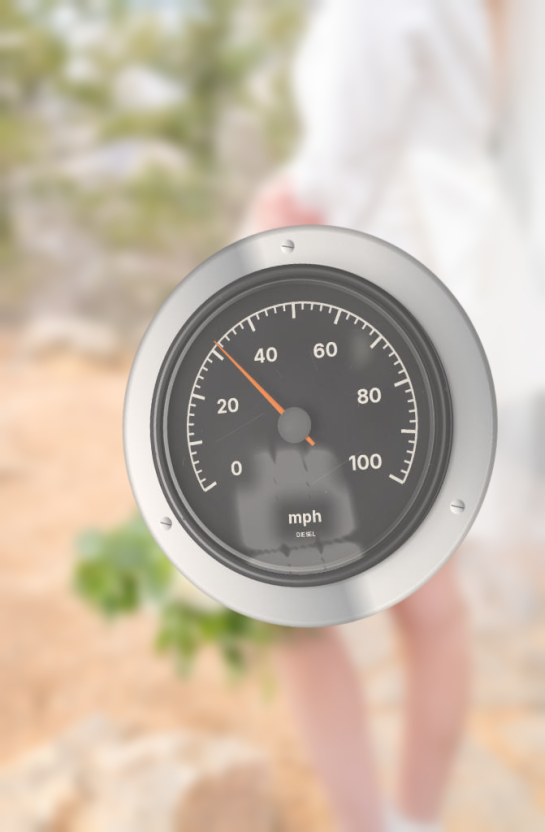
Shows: 32 mph
